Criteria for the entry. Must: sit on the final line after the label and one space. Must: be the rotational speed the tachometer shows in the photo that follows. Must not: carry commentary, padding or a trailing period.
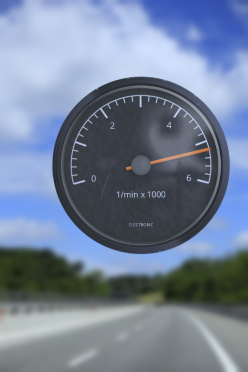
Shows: 5200 rpm
